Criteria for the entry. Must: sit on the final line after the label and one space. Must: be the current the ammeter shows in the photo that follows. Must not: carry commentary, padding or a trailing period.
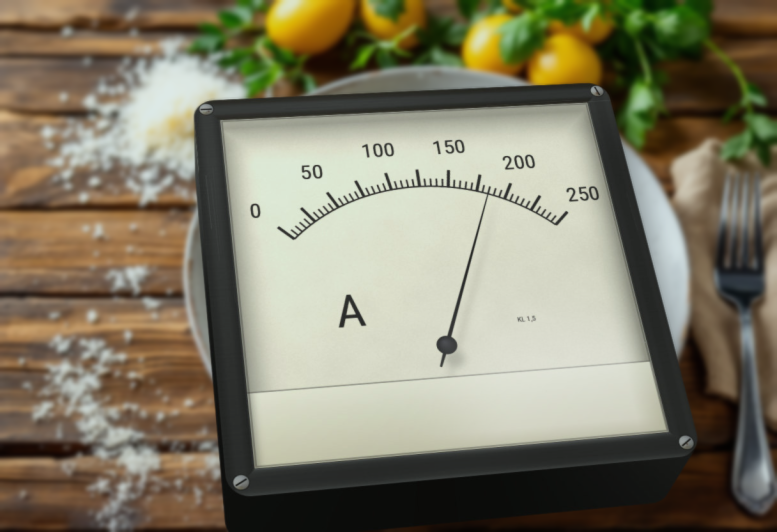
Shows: 185 A
